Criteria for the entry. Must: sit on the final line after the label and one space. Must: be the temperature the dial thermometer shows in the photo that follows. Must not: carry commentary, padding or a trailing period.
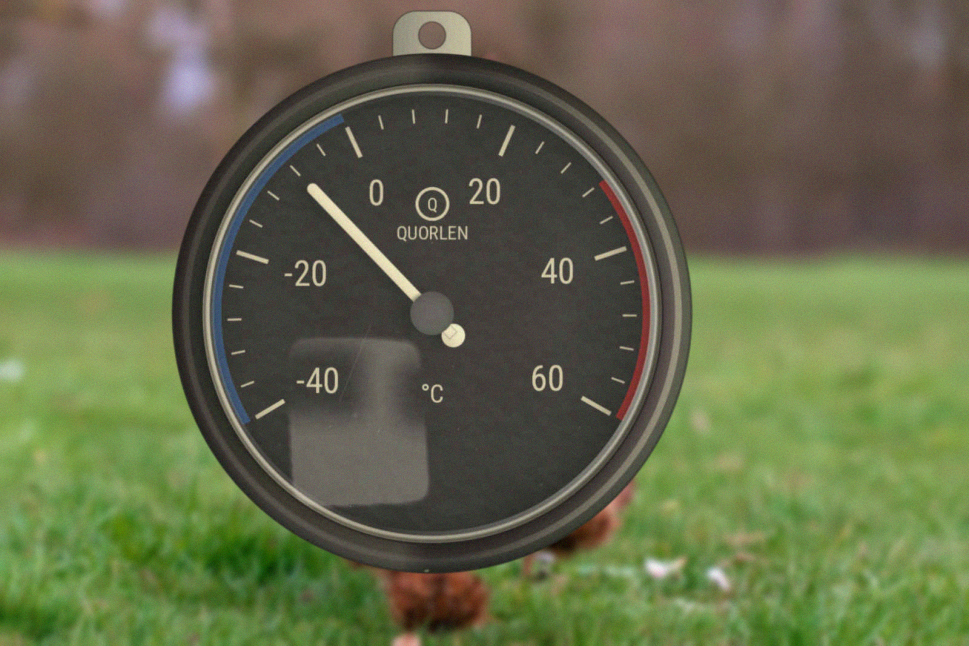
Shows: -8 °C
